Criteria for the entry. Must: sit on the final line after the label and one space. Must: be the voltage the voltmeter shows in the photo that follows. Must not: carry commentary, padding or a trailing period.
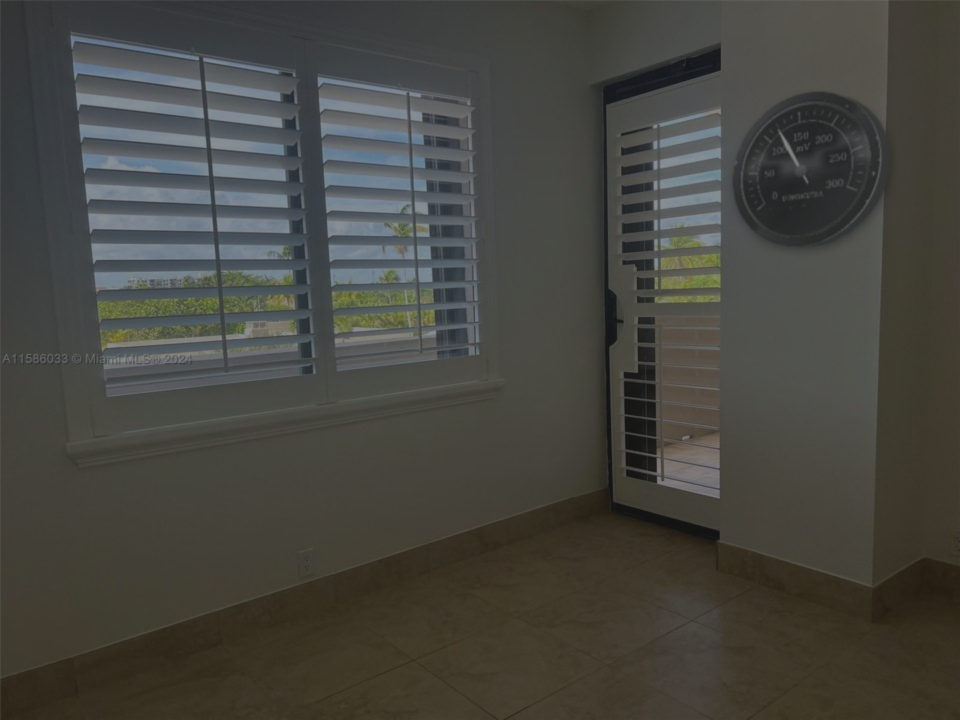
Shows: 120 mV
